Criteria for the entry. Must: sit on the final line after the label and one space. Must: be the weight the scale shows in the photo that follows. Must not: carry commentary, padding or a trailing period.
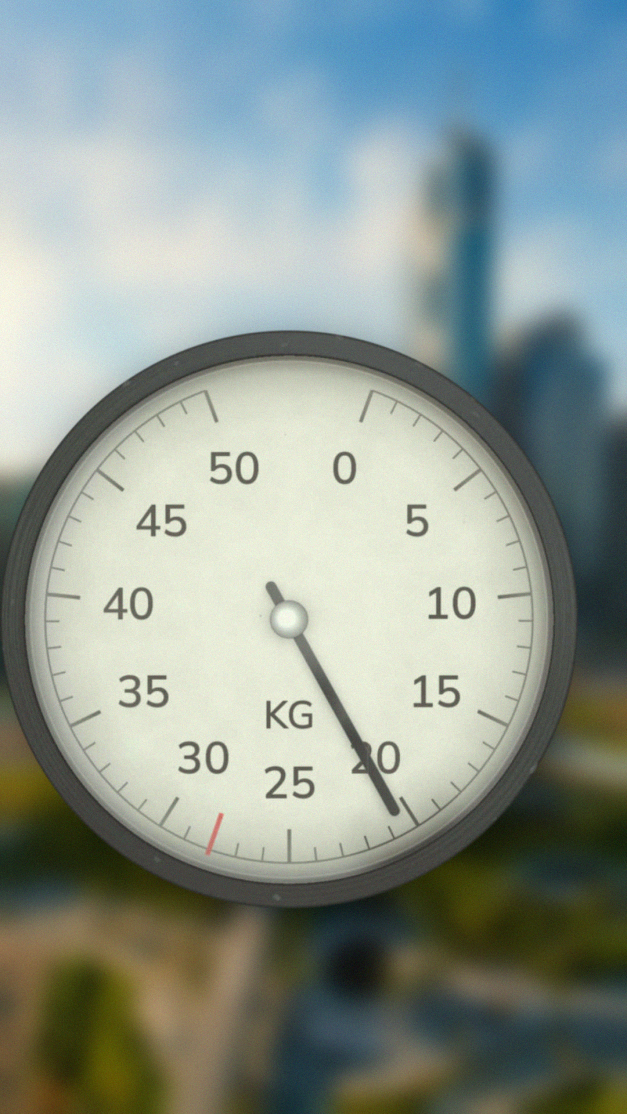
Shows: 20.5 kg
